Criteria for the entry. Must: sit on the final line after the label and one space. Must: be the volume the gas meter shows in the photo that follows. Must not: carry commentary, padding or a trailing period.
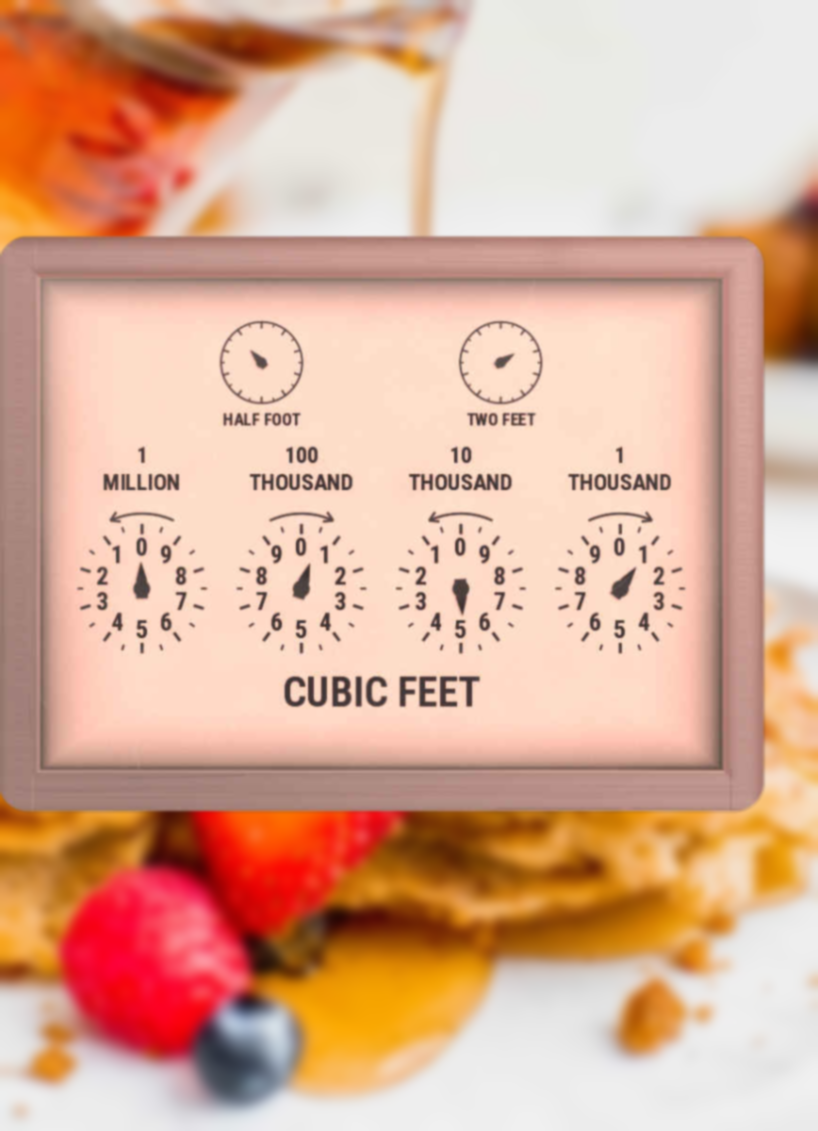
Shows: 5100 ft³
